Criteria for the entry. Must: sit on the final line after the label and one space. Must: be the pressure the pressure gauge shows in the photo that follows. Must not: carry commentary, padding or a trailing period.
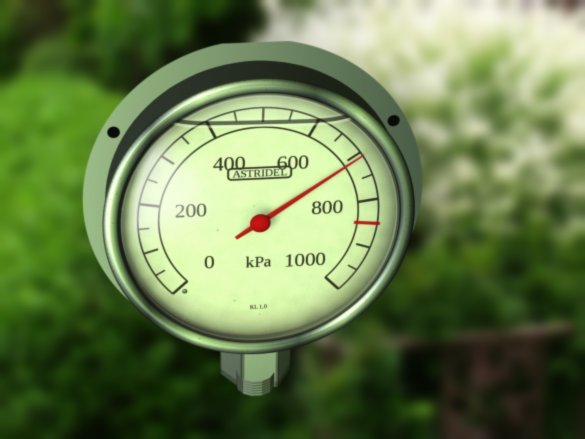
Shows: 700 kPa
